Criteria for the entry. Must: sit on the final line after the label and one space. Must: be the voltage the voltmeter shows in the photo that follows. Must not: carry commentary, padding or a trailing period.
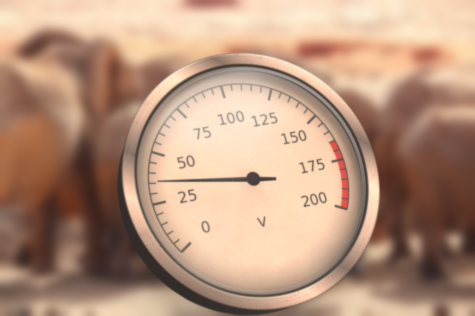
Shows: 35 V
